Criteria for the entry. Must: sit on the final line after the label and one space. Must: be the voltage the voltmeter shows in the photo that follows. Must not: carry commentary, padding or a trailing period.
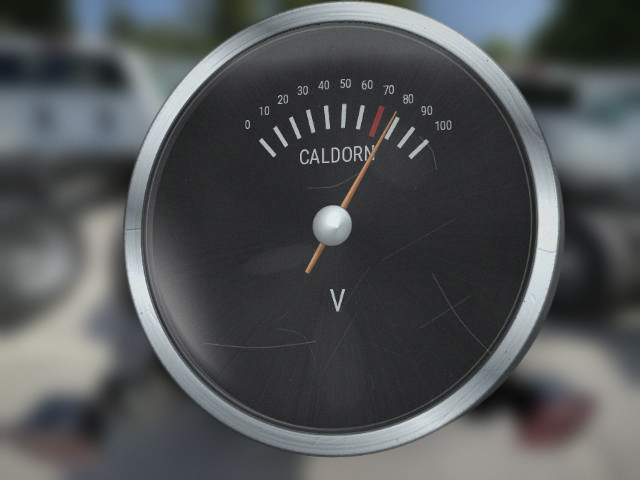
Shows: 80 V
